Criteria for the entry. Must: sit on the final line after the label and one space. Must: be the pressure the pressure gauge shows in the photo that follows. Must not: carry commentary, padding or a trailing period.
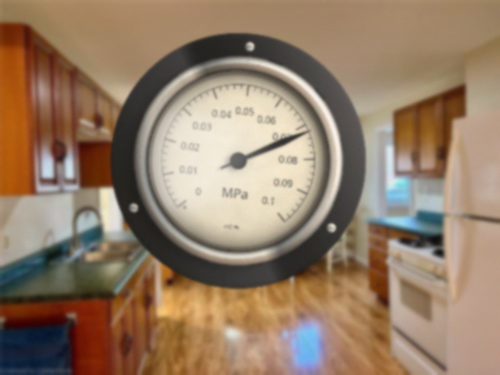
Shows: 0.072 MPa
